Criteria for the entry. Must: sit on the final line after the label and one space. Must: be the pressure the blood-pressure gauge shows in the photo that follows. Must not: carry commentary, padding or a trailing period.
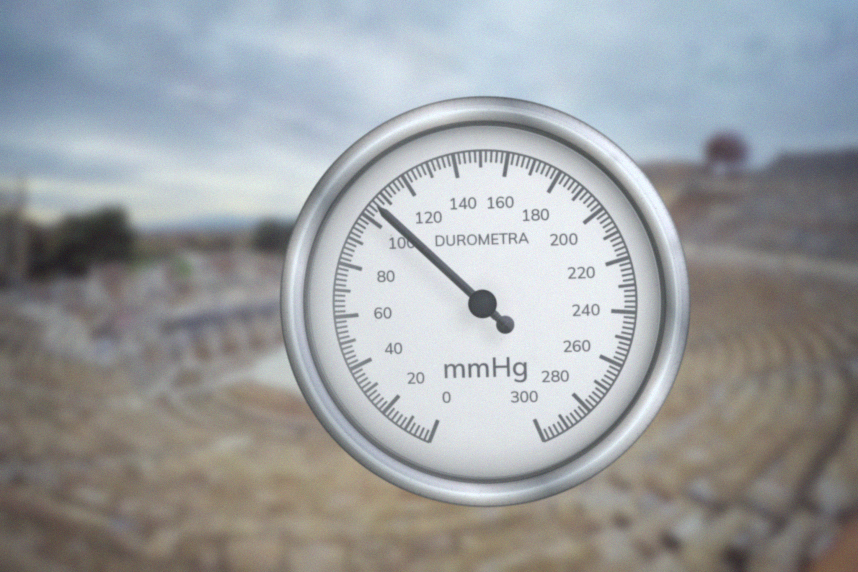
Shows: 106 mmHg
